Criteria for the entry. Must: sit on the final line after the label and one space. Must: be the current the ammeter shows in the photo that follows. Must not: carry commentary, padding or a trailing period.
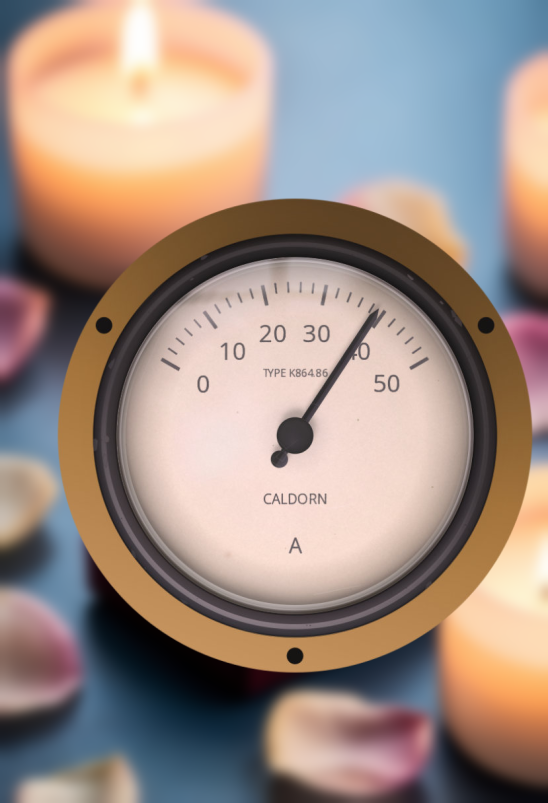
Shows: 39 A
